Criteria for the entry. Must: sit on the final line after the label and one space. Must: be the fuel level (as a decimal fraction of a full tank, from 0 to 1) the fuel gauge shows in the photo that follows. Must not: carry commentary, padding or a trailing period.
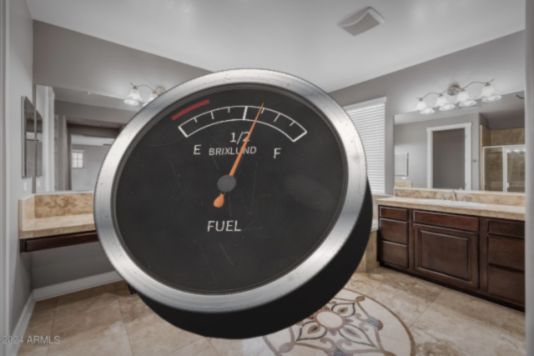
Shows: 0.625
